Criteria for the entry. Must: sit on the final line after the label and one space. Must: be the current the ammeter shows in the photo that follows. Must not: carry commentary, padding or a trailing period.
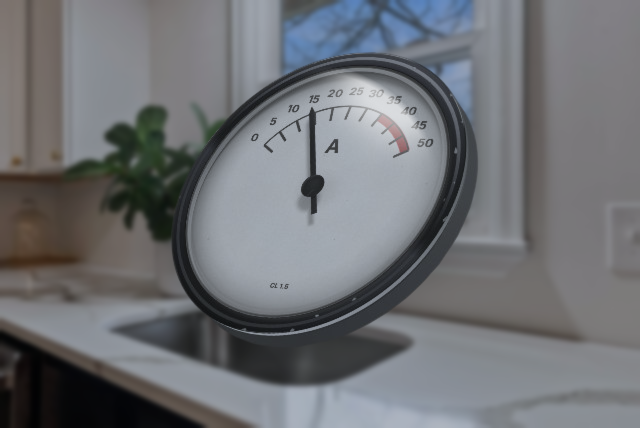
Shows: 15 A
